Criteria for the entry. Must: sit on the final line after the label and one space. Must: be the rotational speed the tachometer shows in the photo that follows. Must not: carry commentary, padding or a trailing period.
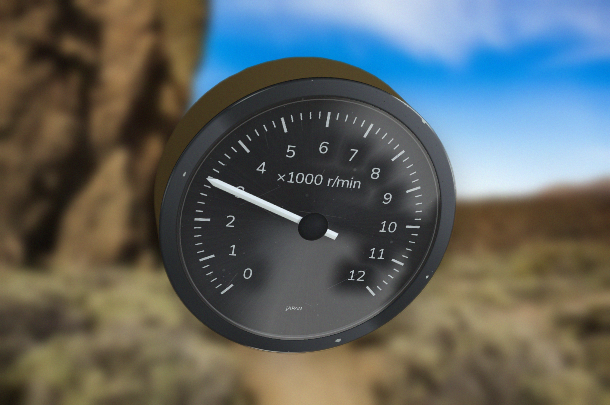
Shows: 3000 rpm
